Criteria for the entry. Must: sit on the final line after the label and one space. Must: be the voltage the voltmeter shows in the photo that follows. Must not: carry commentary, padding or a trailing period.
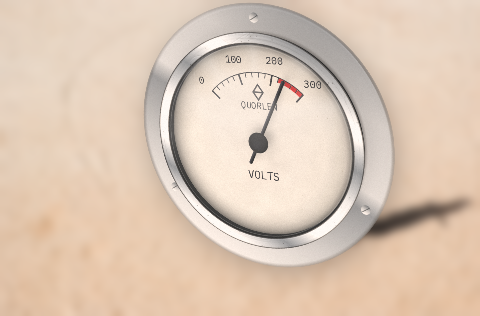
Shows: 240 V
